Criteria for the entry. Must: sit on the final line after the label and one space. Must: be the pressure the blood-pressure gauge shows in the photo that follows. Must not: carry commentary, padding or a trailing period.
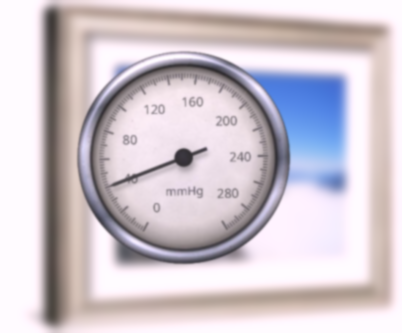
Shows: 40 mmHg
